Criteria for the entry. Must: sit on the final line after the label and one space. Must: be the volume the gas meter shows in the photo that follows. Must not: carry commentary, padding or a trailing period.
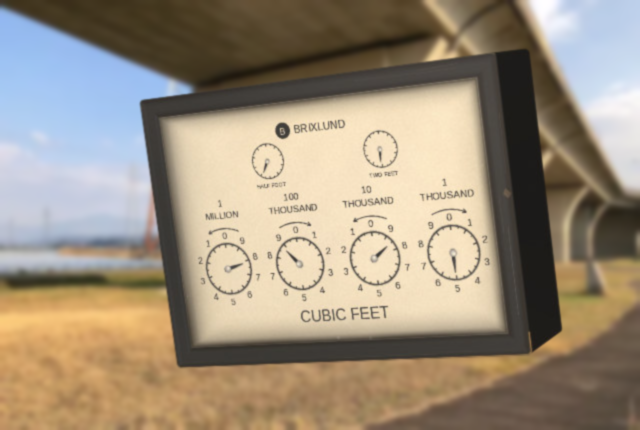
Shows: 788500 ft³
